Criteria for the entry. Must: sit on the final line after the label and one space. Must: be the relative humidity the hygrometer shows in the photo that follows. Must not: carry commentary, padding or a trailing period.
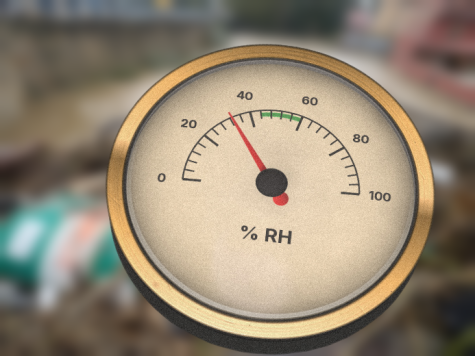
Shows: 32 %
